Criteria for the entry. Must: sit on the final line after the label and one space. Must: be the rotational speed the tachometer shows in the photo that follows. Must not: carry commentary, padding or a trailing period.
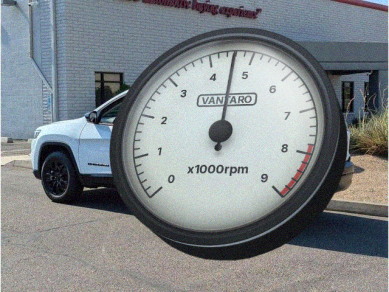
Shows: 4600 rpm
